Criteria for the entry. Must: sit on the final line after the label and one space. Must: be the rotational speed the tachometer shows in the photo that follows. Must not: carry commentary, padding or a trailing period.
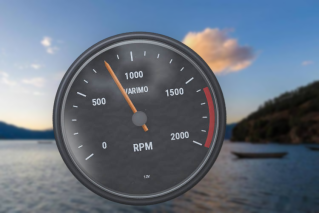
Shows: 800 rpm
